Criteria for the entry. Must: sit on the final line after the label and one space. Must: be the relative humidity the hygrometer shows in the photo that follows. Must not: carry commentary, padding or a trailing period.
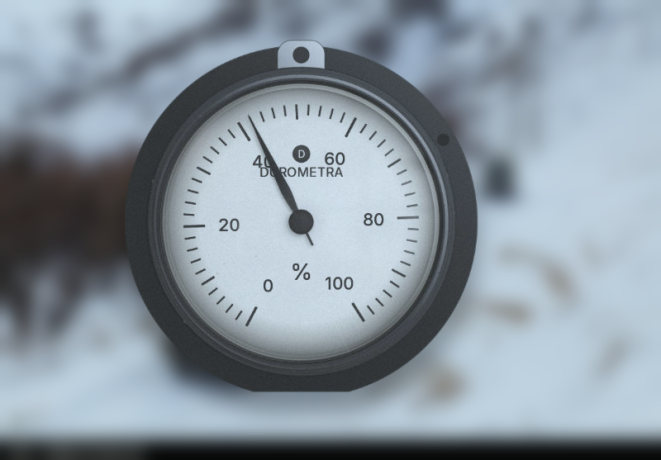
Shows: 42 %
